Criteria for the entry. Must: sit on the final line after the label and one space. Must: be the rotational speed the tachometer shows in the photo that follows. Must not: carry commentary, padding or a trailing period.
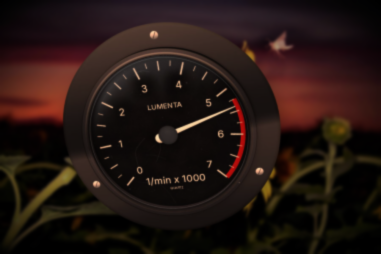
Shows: 5375 rpm
